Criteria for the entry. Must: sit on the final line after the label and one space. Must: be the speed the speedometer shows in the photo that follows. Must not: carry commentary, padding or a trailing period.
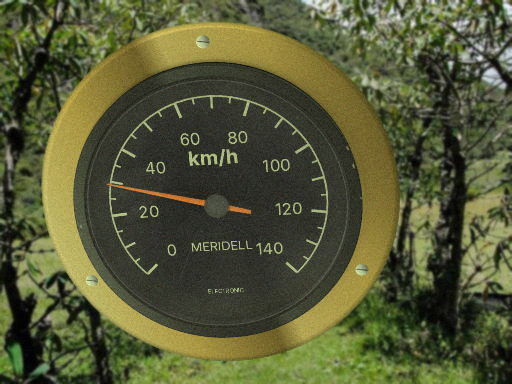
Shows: 30 km/h
